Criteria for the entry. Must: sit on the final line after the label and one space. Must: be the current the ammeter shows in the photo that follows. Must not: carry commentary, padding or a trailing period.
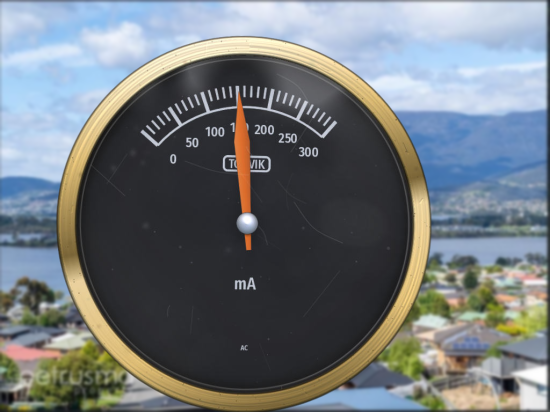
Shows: 150 mA
